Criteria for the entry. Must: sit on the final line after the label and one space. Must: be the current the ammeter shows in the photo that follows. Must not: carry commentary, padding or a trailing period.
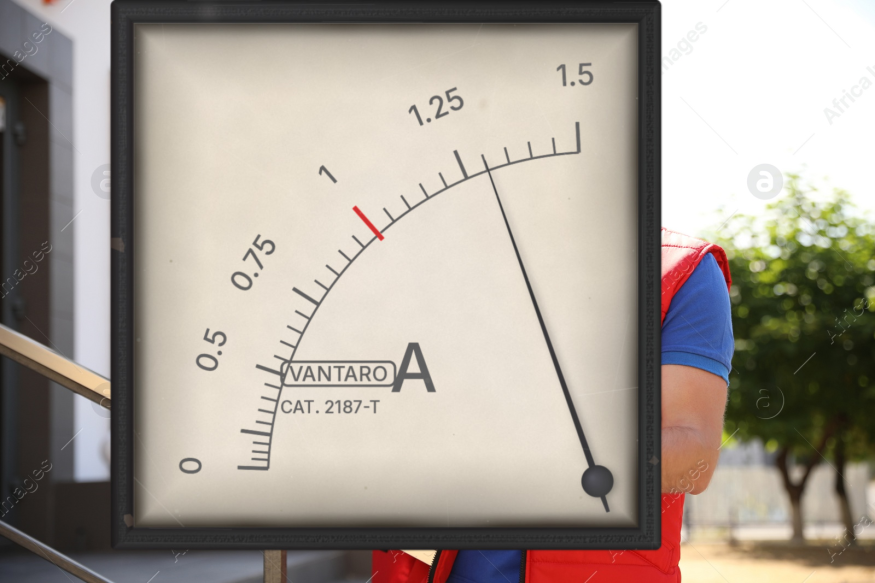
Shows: 1.3 A
